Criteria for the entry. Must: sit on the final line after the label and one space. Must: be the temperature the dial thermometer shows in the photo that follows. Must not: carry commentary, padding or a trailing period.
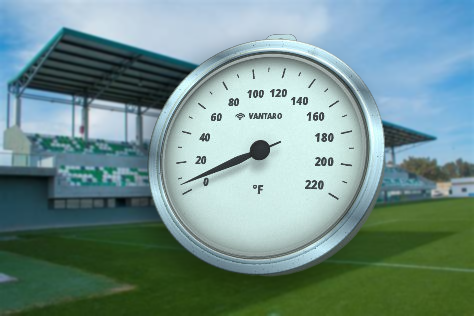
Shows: 5 °F
